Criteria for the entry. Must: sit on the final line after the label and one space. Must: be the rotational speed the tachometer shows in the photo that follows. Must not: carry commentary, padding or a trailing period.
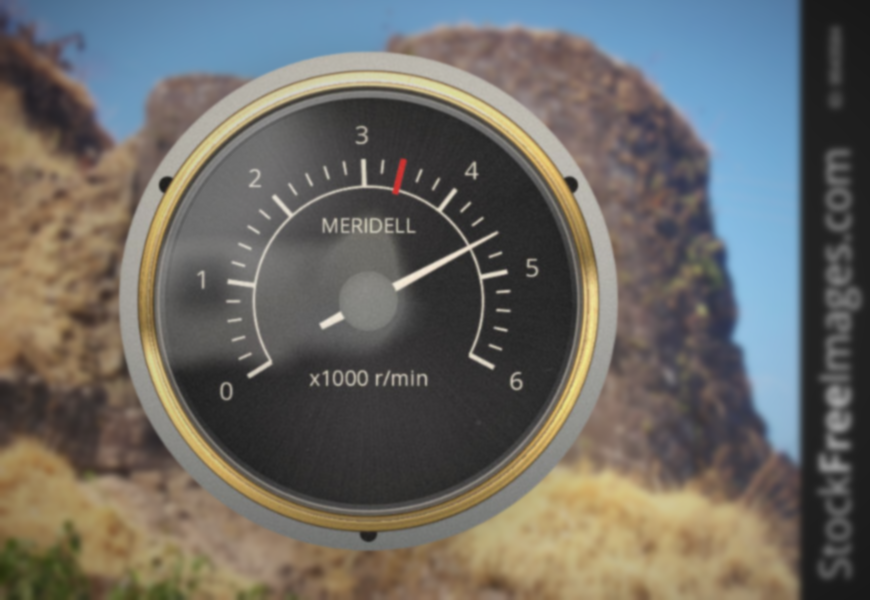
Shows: 4600 rpm
